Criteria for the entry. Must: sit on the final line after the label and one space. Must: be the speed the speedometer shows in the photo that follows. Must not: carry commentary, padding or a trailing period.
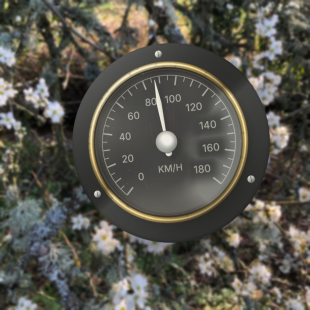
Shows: 87.5 km/h
